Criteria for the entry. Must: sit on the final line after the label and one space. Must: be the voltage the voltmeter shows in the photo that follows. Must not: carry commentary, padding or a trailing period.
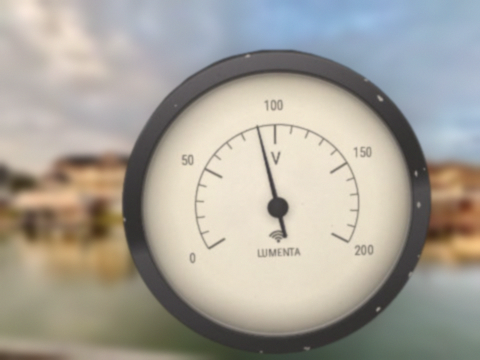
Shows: 90 V
